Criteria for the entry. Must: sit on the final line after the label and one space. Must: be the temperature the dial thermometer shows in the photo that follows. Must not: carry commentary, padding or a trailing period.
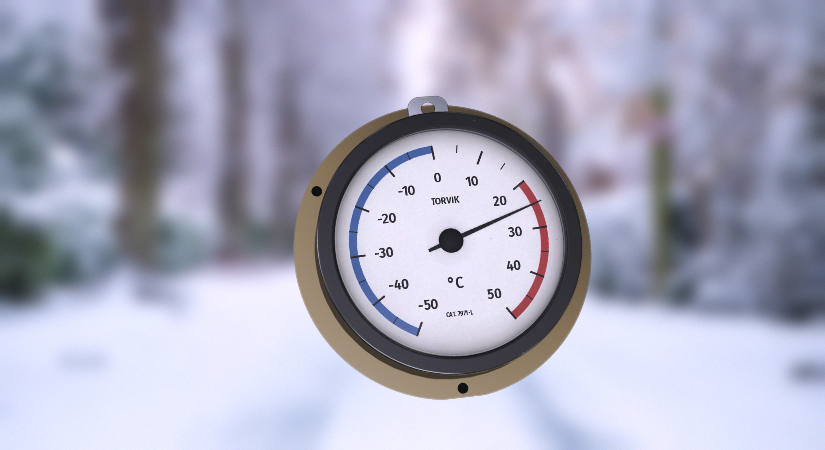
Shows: 25 °C
